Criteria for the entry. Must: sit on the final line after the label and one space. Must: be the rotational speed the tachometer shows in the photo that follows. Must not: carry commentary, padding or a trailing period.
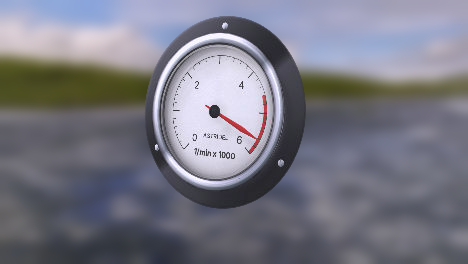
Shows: 5600 rpm
